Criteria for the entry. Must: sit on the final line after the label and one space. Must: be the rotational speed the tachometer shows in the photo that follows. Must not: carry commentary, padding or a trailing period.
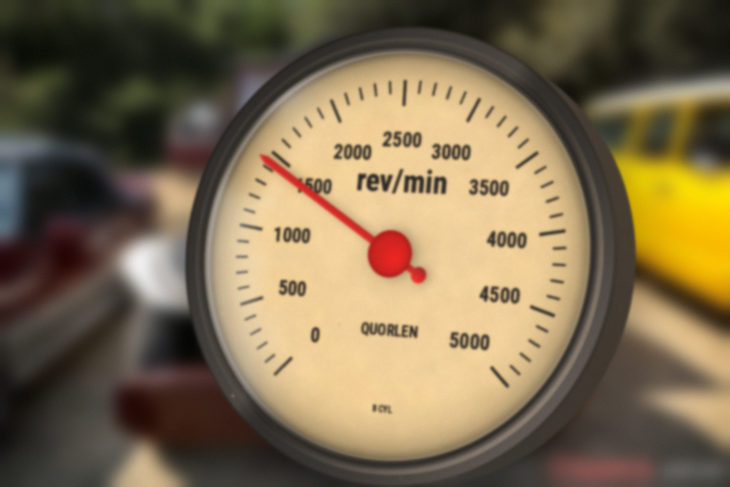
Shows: 1450 rpm
